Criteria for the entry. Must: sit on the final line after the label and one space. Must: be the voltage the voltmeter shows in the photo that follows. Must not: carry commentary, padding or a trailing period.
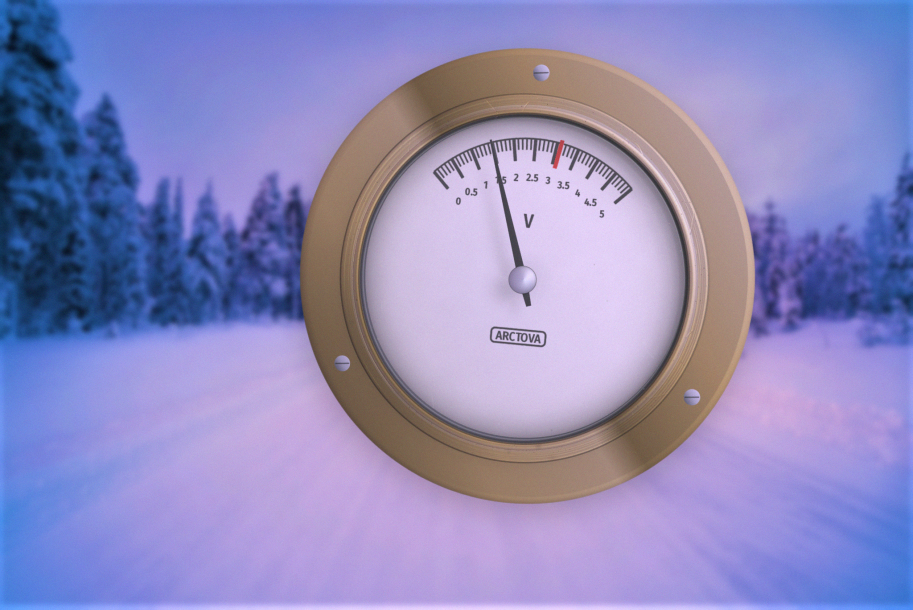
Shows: 1.5 V
